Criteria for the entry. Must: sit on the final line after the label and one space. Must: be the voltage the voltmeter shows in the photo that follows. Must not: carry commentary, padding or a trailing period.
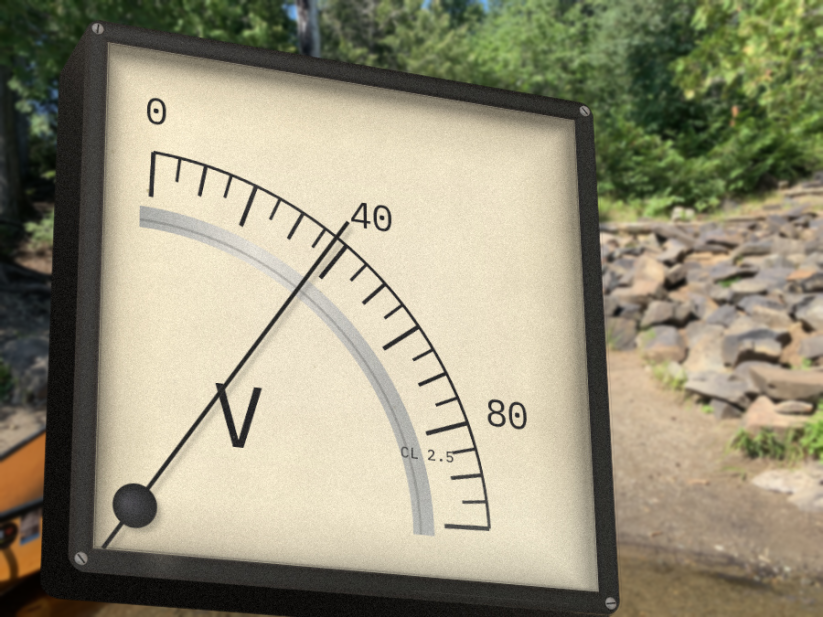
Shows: 37.5 V
